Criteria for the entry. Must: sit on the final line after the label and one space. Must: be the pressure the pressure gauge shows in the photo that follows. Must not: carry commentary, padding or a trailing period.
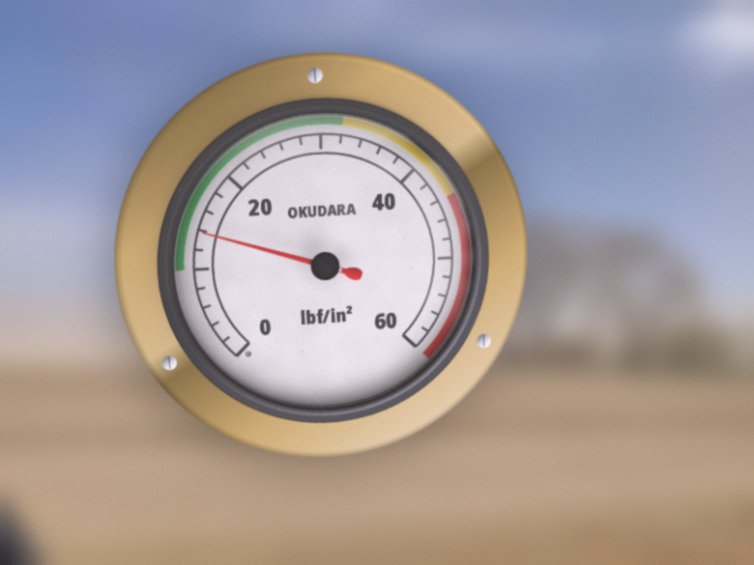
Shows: 14 psi
